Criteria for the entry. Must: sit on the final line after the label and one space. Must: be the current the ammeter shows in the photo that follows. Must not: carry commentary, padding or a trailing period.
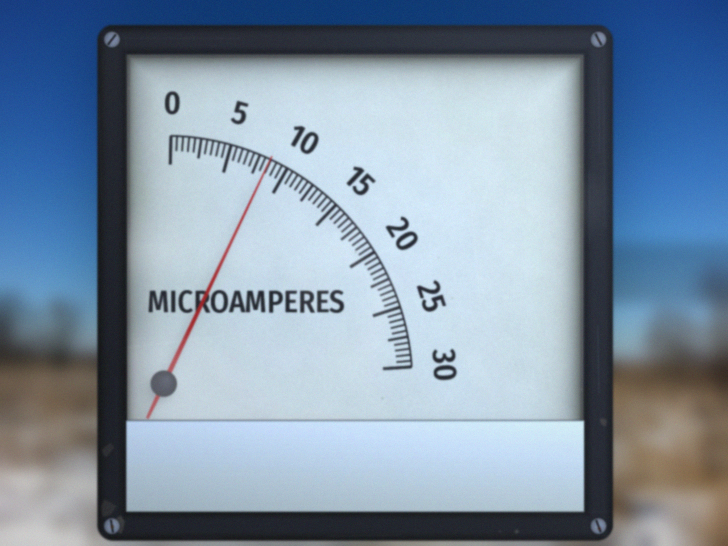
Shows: 8.5 µA
